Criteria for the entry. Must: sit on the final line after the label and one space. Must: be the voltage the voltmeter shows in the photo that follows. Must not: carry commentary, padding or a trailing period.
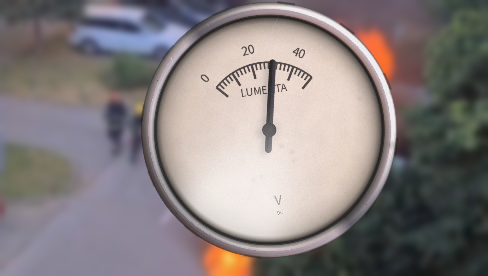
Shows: 30 V
